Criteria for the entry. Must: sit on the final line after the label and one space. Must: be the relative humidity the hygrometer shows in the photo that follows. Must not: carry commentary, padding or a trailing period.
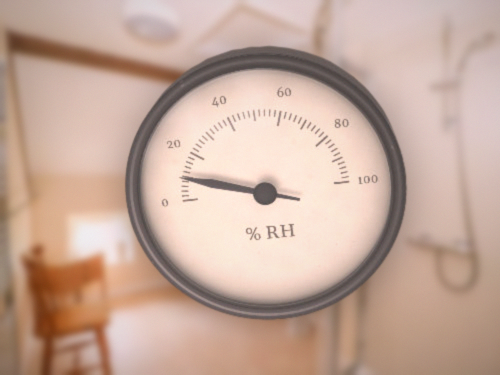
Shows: 10 %
